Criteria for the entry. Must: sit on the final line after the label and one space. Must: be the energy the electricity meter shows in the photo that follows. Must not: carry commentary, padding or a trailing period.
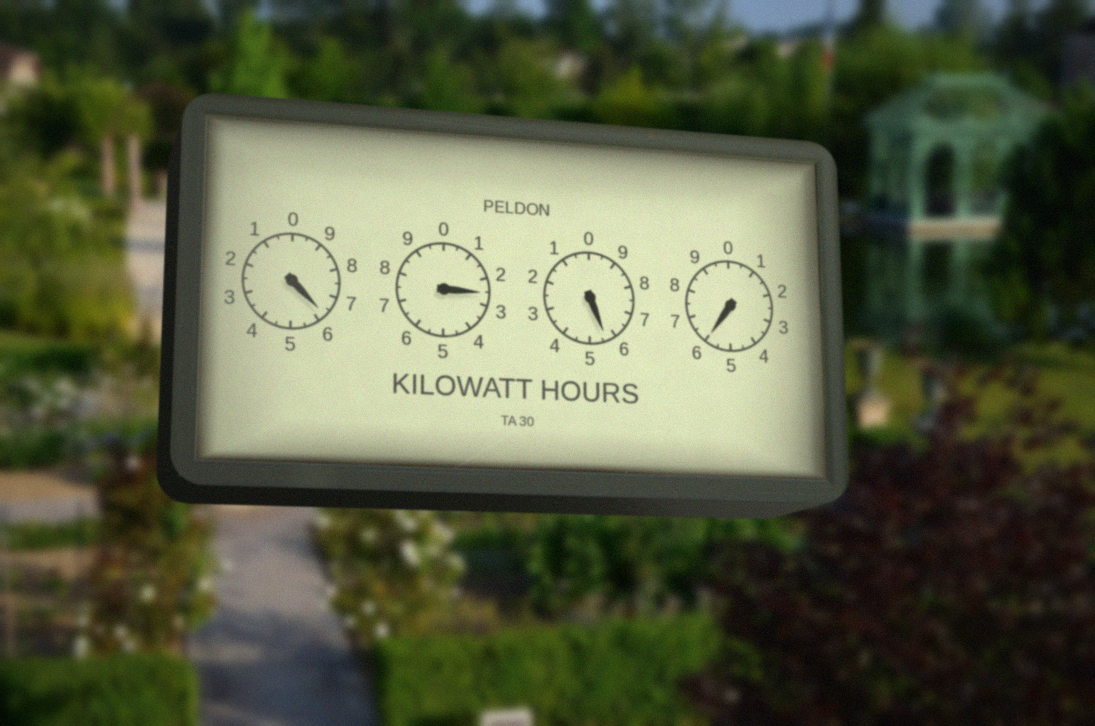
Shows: 6256 kWh
